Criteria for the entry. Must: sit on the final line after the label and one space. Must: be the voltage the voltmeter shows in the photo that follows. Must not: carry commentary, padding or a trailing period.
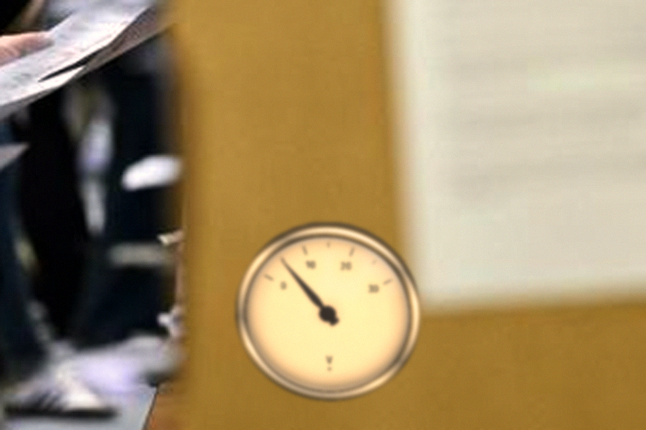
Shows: 5 V
